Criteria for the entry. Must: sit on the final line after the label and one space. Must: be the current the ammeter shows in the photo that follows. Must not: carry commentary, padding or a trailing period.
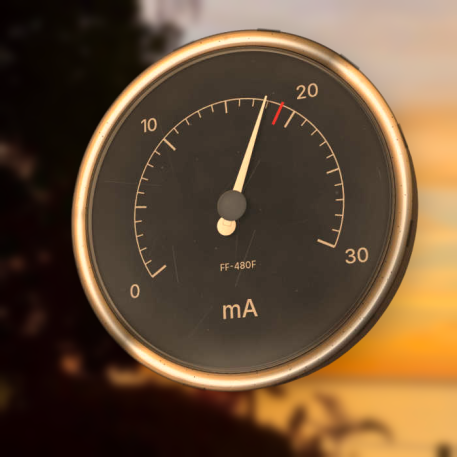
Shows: 18 mA
